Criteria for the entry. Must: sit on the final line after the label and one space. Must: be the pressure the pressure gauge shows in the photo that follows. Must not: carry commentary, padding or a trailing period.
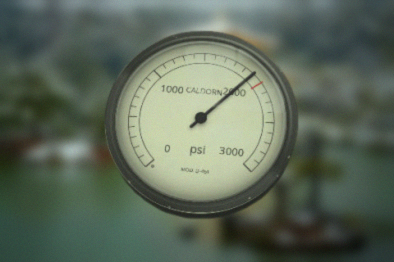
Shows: 2000 psi
